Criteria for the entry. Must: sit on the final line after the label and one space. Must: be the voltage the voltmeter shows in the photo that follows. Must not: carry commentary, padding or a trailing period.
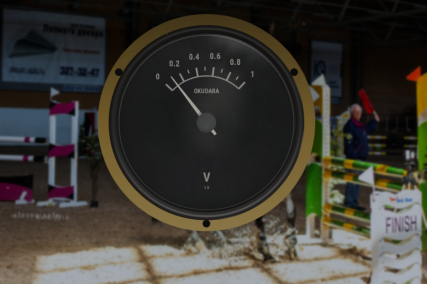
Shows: 0.1 V
